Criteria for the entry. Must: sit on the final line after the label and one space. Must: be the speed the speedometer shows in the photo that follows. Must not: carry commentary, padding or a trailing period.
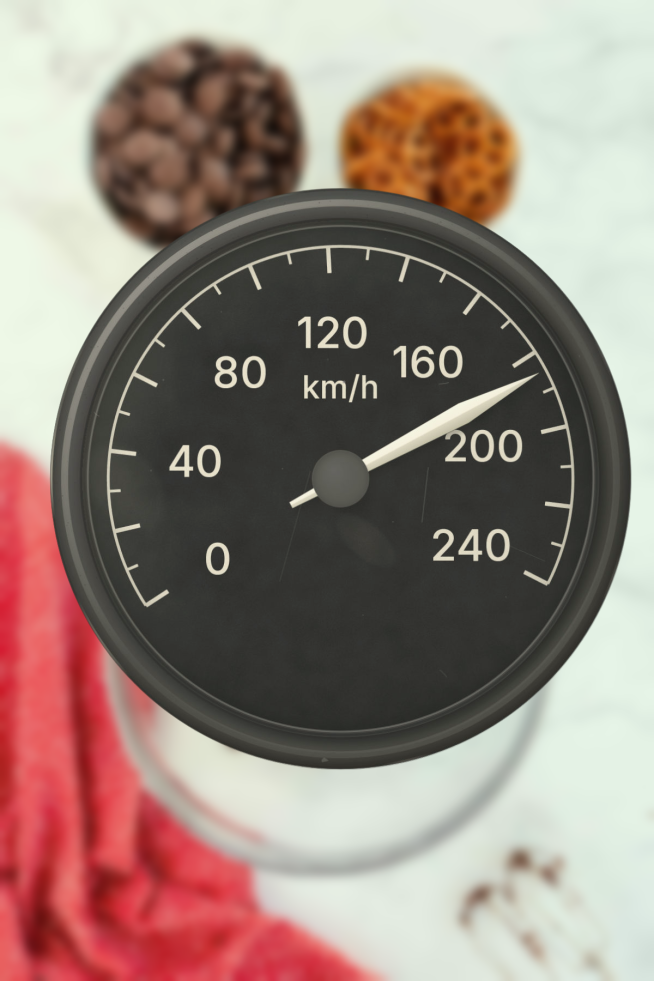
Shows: 185 km/h
